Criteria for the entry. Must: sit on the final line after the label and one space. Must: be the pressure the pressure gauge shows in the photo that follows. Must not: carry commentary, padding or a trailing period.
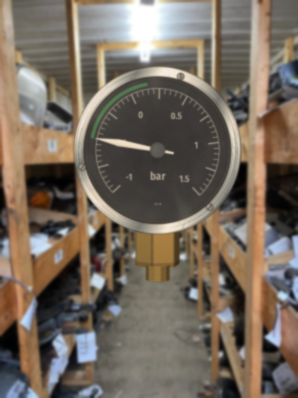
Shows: -0.5 bar
